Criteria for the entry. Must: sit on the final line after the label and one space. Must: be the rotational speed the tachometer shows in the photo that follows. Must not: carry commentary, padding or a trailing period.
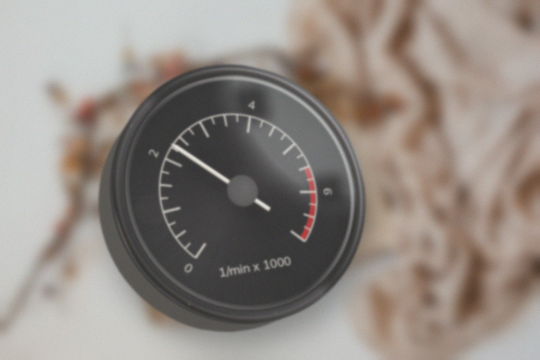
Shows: 2250 rpm
